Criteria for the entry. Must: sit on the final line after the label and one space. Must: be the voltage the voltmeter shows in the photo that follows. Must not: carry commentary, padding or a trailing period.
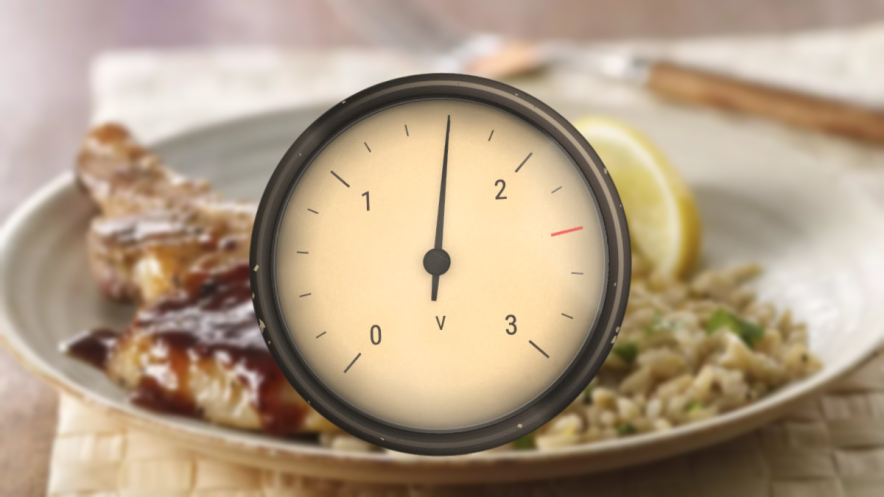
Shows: 1.6 V
